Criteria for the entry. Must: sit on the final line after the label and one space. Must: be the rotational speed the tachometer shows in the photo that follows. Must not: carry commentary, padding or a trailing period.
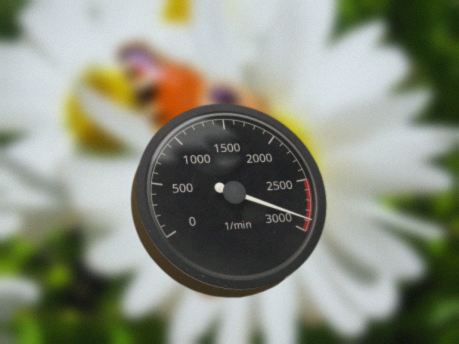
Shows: 2900 rpm
